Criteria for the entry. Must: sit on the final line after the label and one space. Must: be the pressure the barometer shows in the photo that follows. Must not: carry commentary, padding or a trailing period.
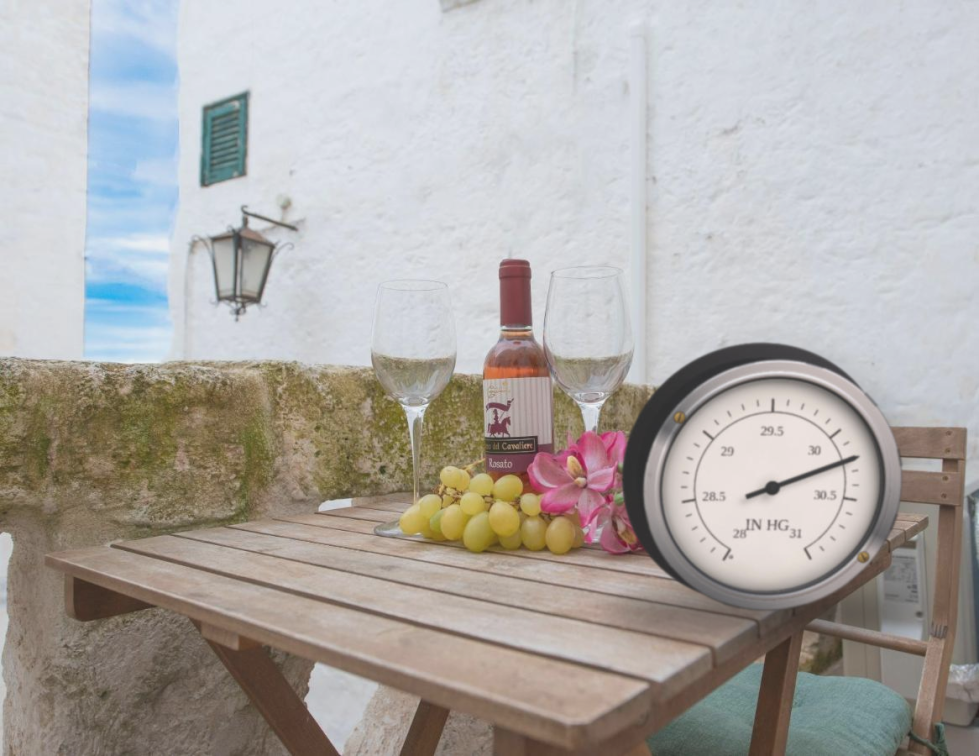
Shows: 30.2 inHg
